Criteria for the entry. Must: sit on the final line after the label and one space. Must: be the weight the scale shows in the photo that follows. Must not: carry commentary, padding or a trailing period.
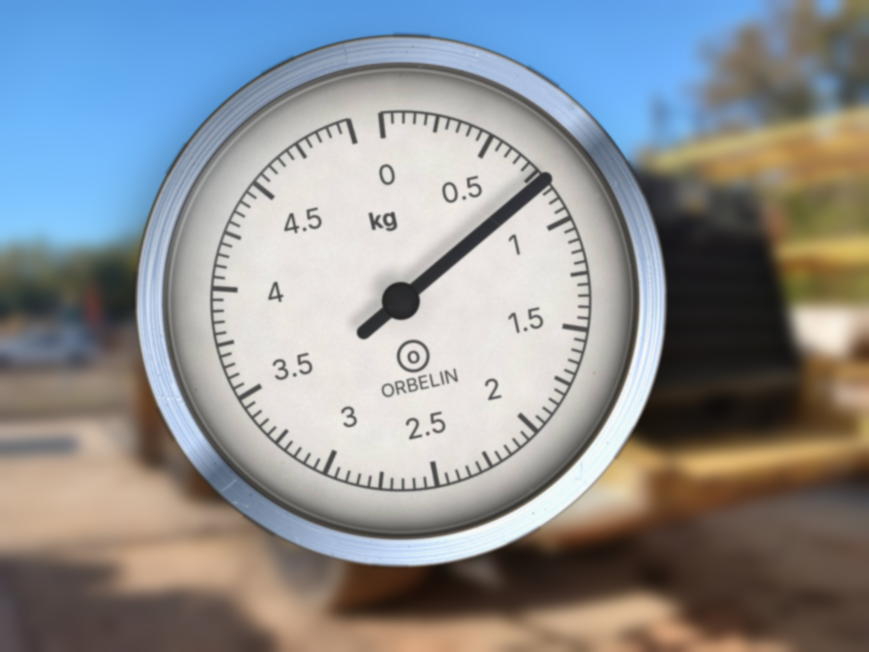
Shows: 0.8 kg
